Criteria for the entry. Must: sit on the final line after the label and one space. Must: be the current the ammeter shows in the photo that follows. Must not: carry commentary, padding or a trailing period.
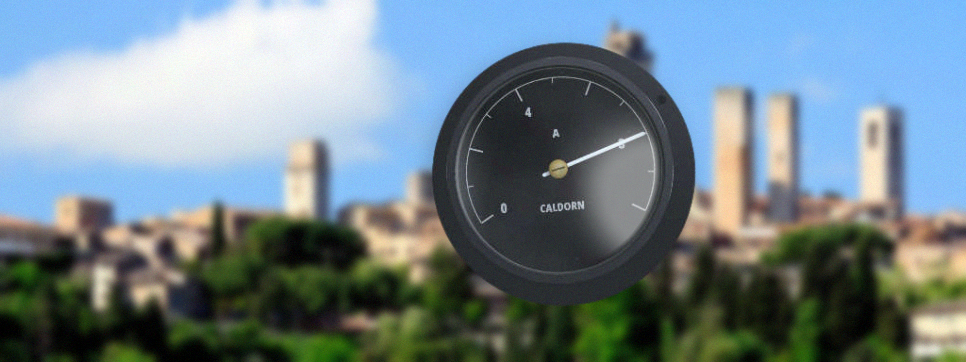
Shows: 8 A
